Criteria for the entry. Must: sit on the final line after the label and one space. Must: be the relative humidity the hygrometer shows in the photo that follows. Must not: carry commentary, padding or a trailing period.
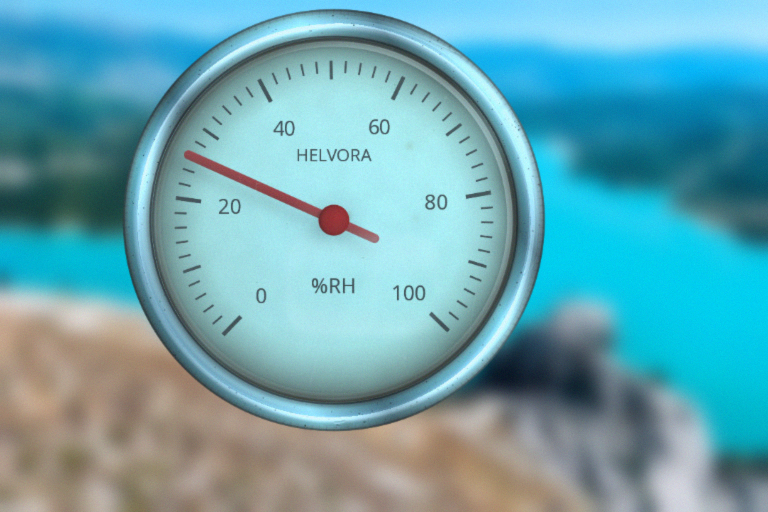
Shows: 26 %
